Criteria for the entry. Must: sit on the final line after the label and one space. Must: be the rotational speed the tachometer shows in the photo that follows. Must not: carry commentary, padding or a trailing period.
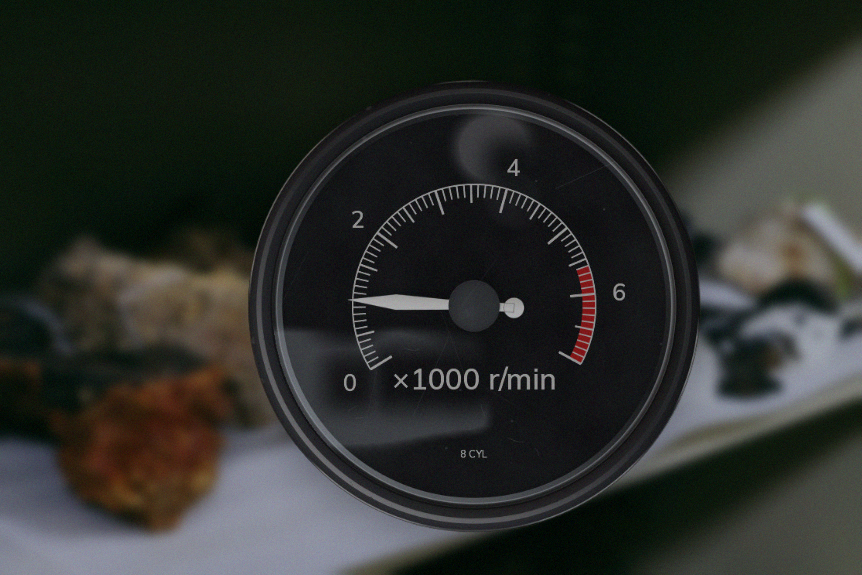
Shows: 1000 rpm
